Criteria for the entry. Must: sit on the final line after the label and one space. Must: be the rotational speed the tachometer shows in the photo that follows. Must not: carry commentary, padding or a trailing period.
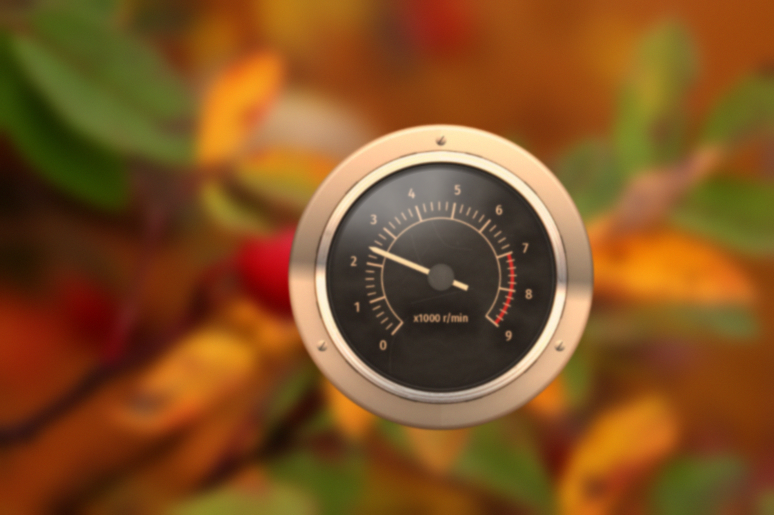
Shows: 2400 rpm
